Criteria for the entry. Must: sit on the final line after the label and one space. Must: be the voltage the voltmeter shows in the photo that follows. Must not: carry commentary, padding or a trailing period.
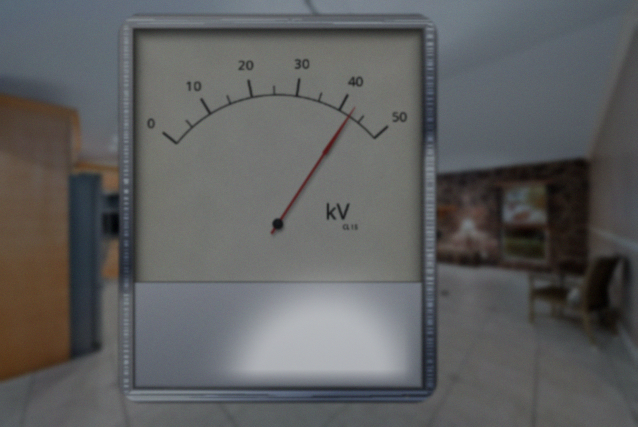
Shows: 42.5 kV
